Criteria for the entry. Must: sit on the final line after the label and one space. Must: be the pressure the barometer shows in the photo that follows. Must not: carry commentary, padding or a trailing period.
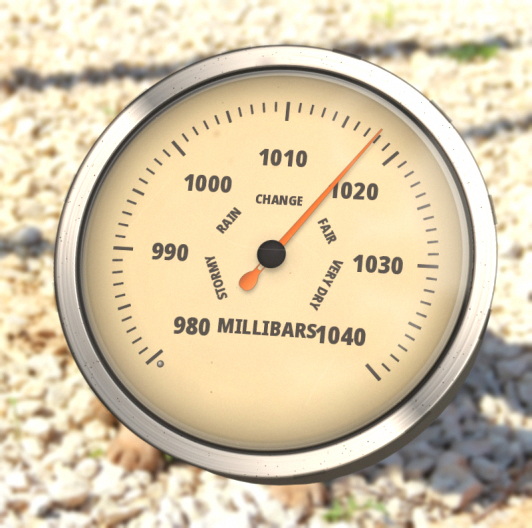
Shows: 1018 mbar
